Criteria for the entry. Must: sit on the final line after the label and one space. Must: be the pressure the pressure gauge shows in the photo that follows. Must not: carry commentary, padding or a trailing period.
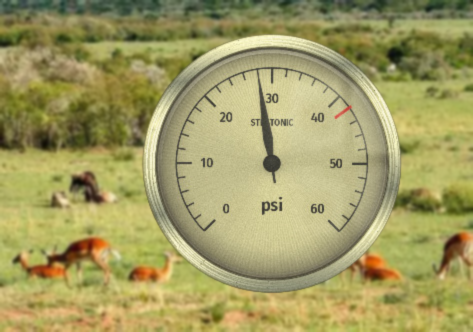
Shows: 28 psi
